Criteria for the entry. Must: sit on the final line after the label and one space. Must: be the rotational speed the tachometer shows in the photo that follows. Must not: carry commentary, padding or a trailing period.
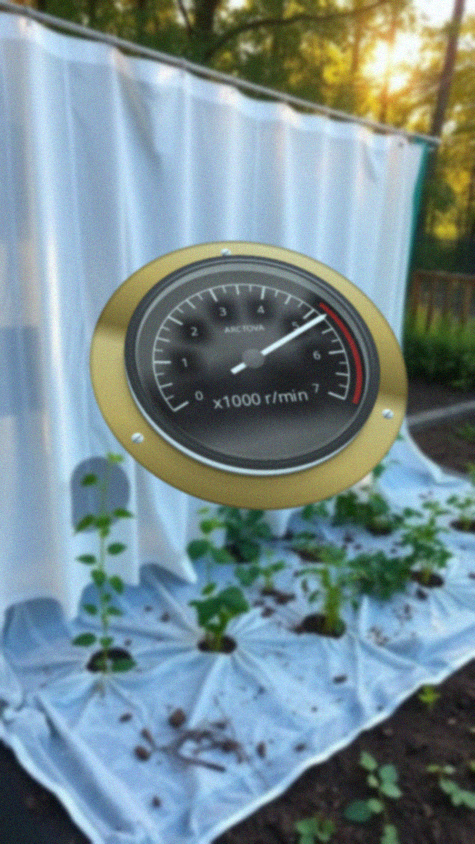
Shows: 5250 rpm
